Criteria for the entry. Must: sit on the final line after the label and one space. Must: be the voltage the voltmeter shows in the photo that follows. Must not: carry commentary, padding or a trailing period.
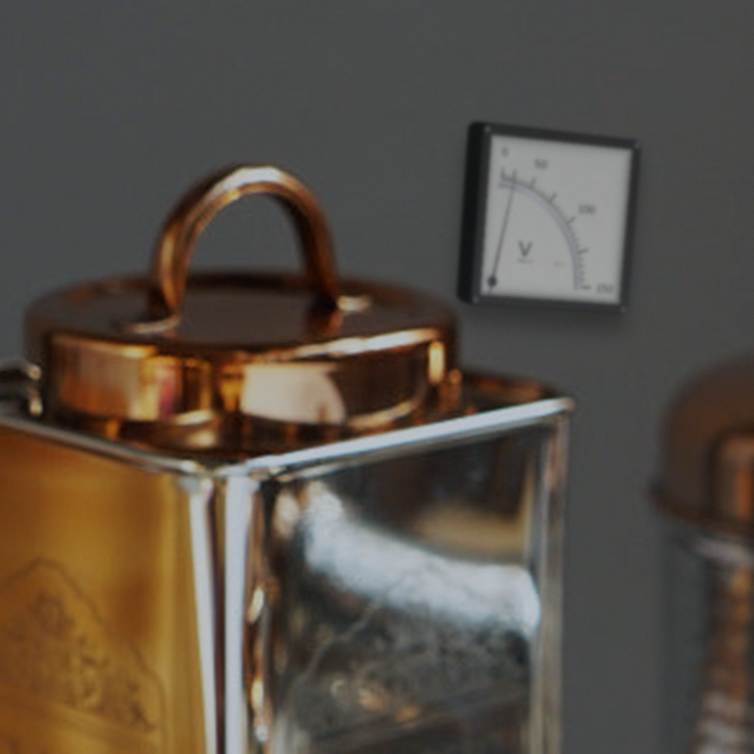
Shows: 25 V
